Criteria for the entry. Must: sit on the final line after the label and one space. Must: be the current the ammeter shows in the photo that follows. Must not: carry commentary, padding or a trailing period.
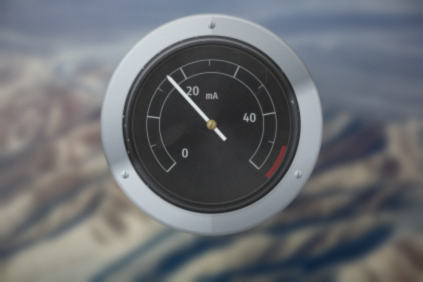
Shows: 17.5 mA
